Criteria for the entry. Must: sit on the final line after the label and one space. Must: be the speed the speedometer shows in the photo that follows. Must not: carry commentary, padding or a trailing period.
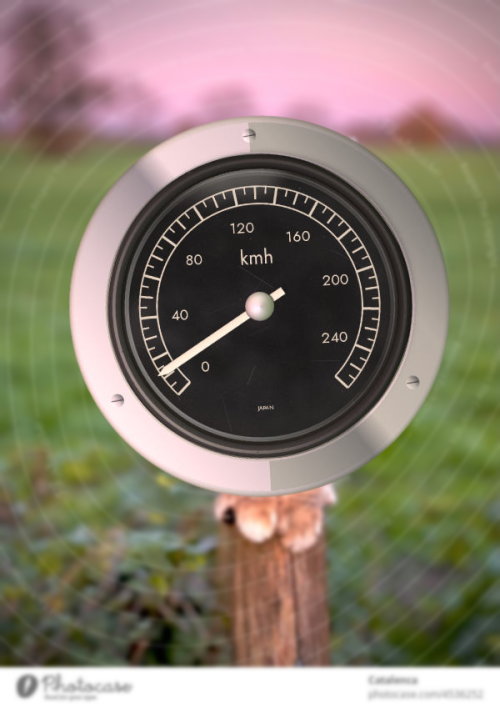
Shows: 12.5 km/h
